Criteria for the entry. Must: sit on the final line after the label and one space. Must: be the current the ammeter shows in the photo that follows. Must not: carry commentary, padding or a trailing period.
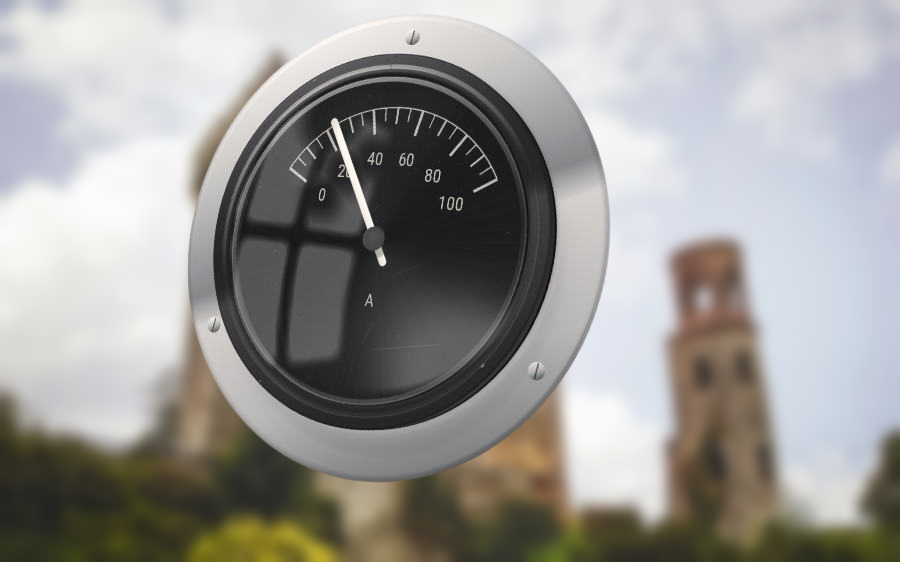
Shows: 25 A
